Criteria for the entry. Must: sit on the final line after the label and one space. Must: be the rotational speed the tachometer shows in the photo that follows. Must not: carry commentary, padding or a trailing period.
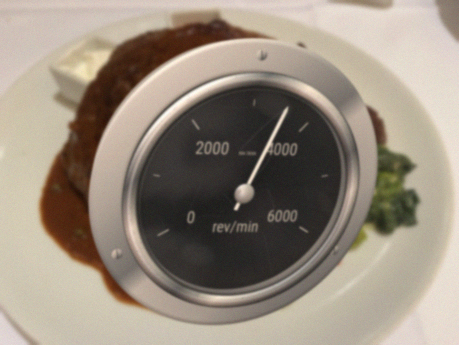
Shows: 3500 rpm
